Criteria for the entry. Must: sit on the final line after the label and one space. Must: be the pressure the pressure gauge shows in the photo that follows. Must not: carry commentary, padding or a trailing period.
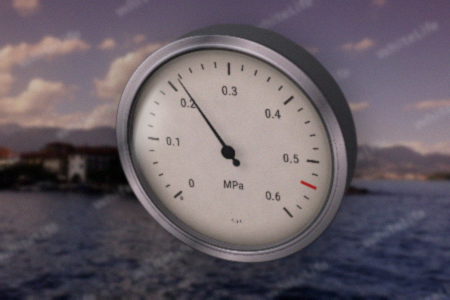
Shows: 0.22 MPa
